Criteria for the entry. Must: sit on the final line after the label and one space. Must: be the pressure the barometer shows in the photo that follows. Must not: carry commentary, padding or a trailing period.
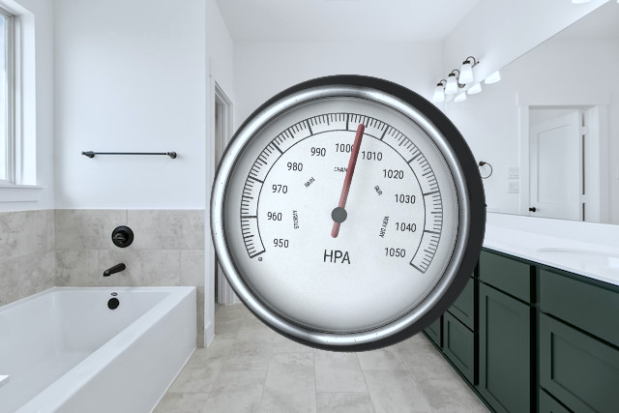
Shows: 1004 hPa
